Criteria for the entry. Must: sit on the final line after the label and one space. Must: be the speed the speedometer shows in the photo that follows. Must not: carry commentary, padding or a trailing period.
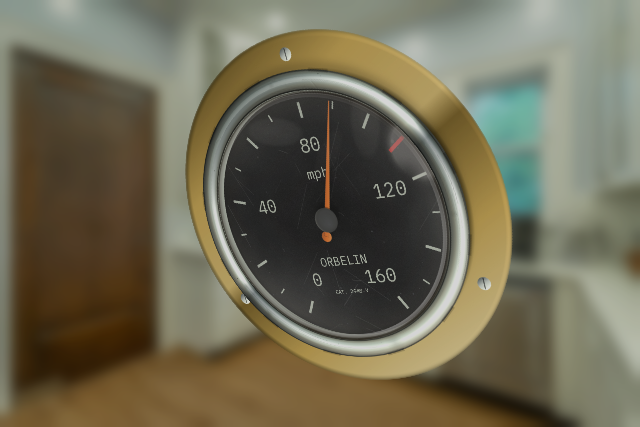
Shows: 90 mph
